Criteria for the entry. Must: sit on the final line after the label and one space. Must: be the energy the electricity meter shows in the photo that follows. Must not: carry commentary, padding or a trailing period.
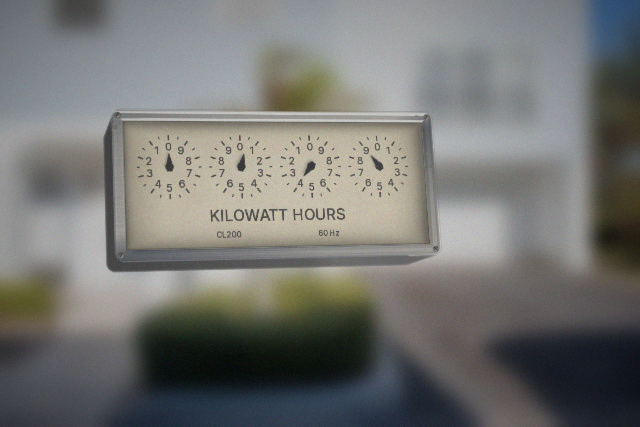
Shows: 39 kWh
